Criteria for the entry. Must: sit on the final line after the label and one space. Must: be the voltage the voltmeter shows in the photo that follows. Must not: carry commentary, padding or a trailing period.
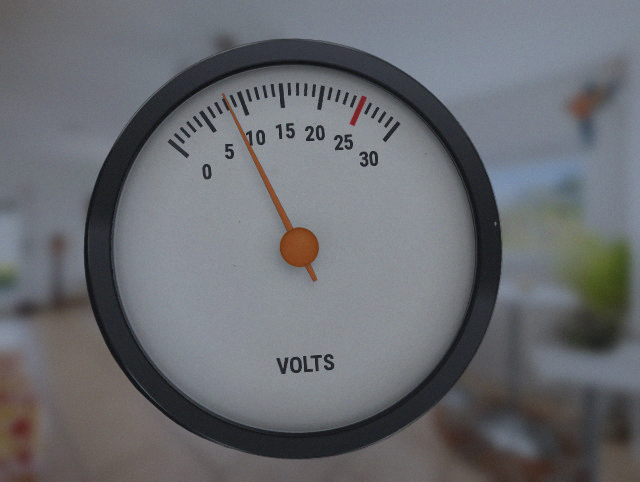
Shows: 8 V
